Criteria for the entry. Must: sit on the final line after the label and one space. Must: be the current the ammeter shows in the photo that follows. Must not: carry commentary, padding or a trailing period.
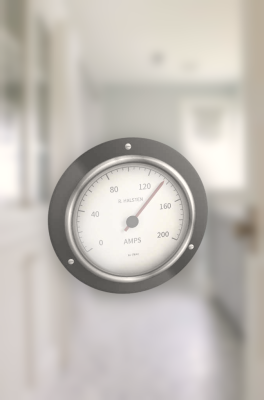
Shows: 135 A
